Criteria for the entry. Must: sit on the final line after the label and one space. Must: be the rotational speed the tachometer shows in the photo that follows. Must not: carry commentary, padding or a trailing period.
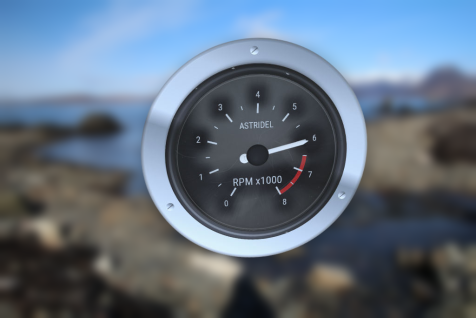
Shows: 6000 rpm
